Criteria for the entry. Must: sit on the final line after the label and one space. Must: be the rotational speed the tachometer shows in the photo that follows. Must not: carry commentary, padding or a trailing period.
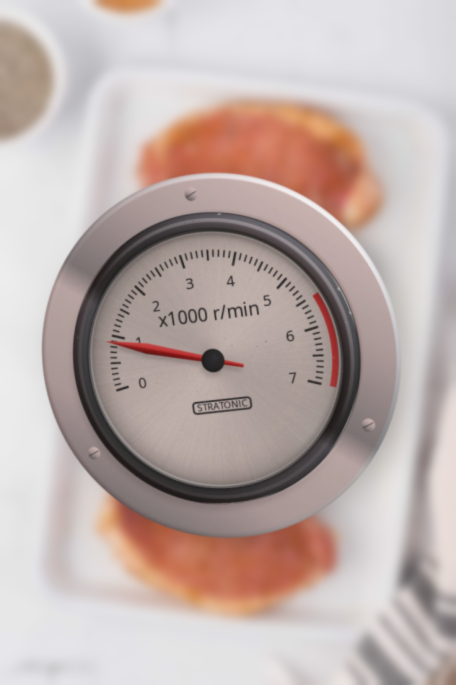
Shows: 900 rpm
